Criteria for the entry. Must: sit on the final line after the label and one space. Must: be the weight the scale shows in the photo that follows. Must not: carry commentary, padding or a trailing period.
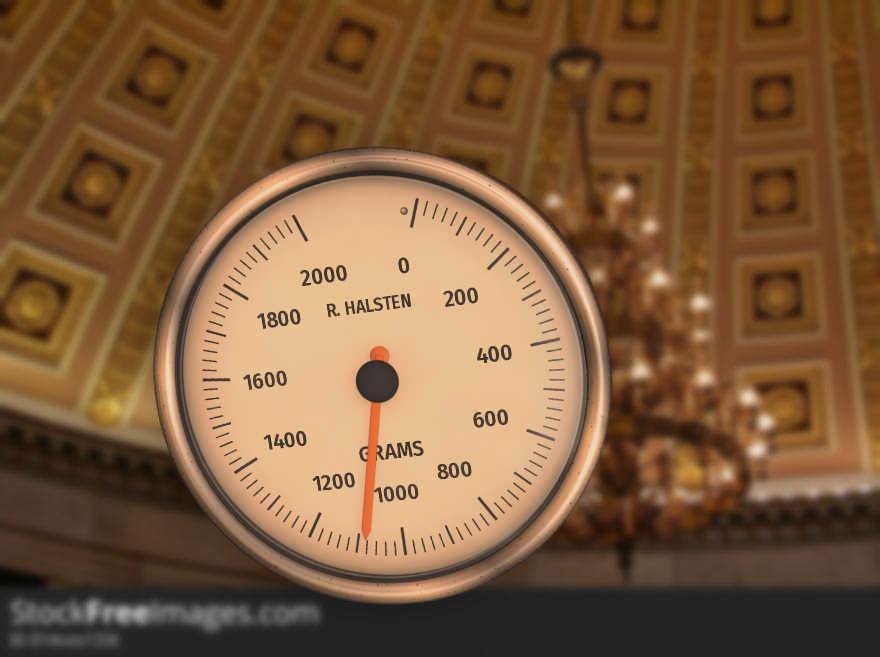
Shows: 1080 g
